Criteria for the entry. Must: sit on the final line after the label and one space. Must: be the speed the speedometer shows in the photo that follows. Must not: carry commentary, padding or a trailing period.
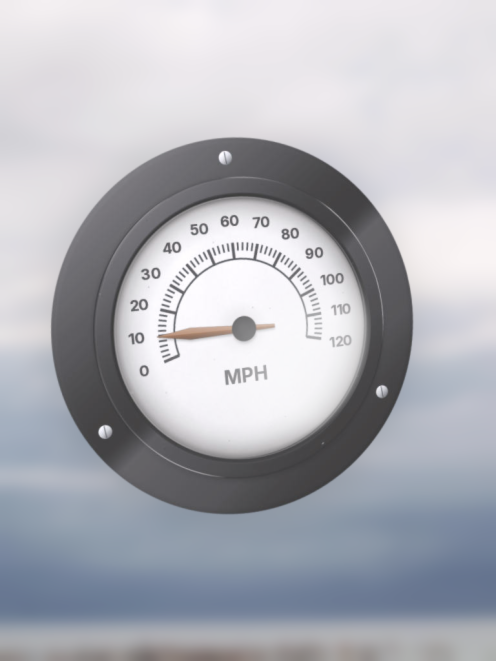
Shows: 10 mph
